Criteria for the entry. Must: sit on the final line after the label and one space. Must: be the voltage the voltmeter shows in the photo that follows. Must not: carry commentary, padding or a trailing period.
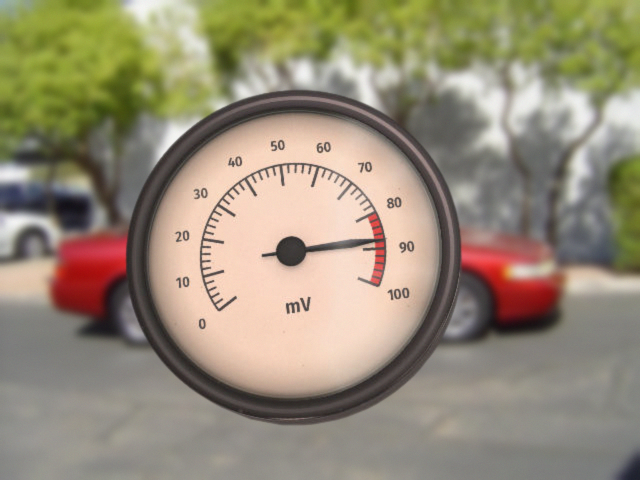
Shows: 88 mV
